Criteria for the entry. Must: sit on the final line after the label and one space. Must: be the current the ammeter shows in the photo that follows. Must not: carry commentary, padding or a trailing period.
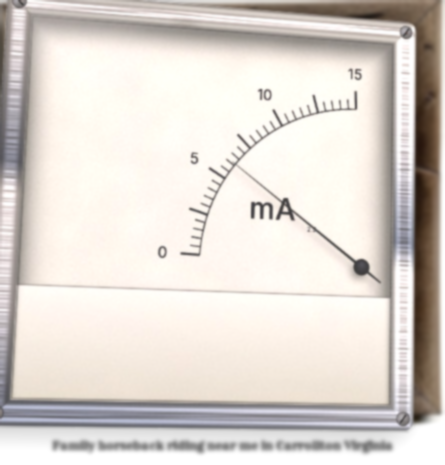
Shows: 6 mA
